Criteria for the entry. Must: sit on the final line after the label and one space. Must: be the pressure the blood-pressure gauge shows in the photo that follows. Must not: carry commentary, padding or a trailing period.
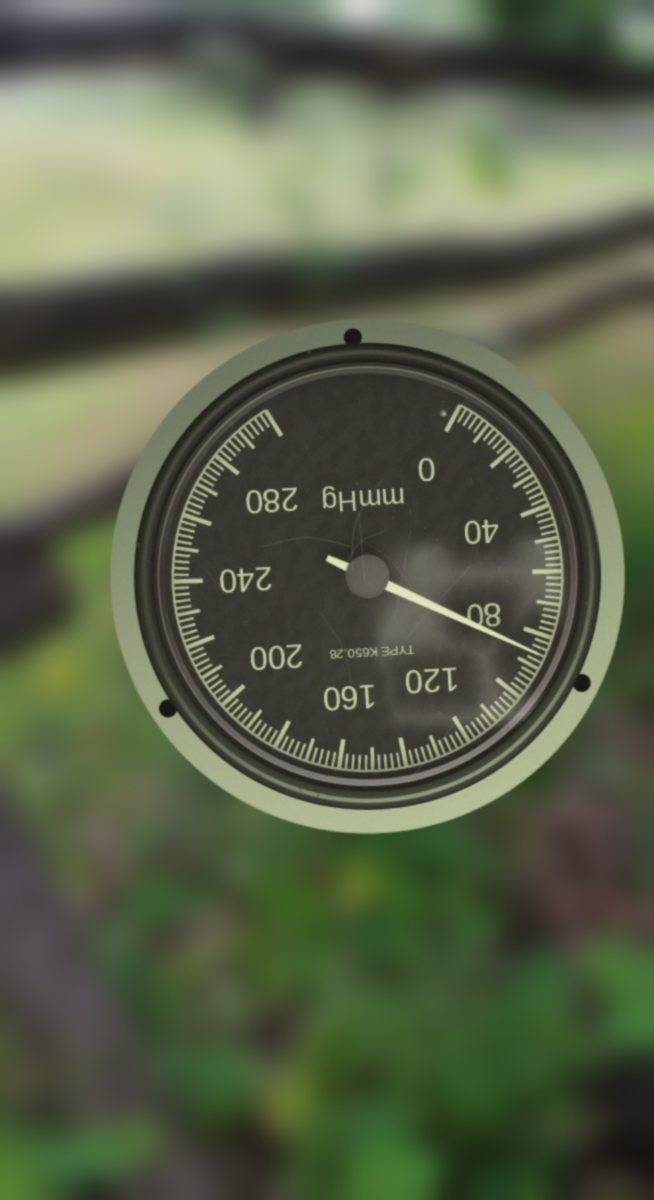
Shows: 86 mmHg
